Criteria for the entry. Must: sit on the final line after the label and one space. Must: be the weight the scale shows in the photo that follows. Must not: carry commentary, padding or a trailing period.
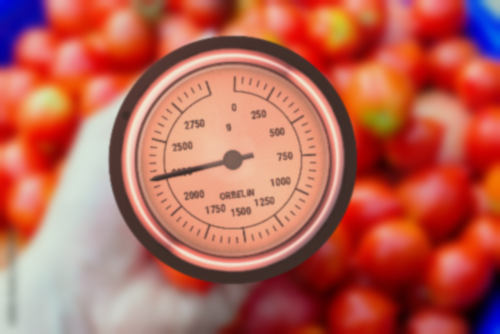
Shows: 2250 g
